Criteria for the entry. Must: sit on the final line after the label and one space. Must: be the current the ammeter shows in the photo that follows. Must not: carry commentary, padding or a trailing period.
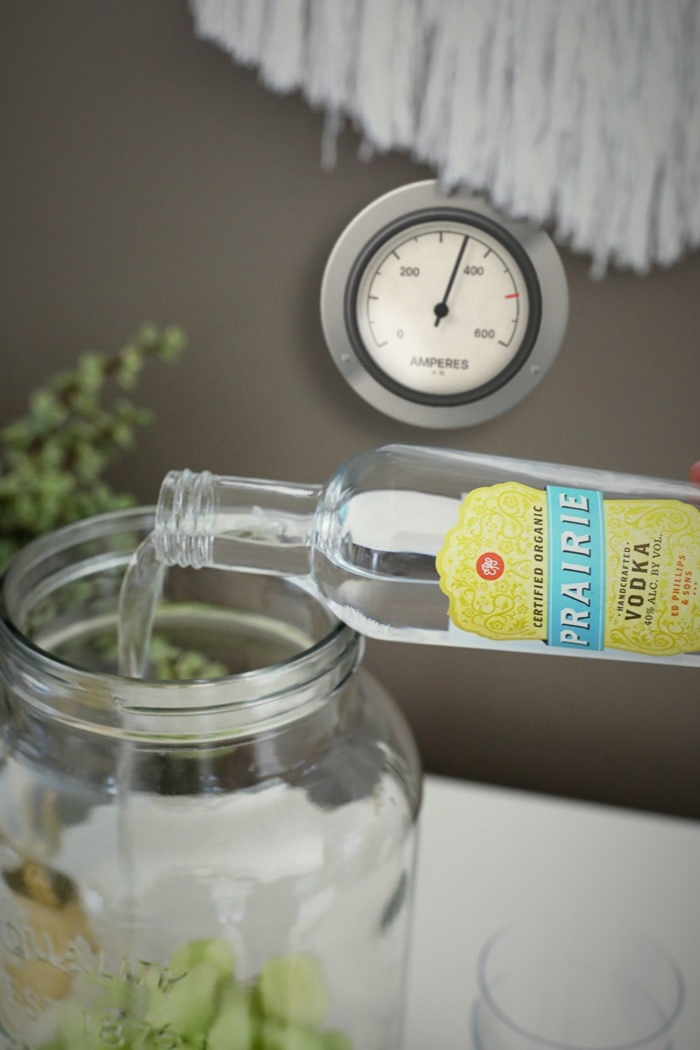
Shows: 350 A
